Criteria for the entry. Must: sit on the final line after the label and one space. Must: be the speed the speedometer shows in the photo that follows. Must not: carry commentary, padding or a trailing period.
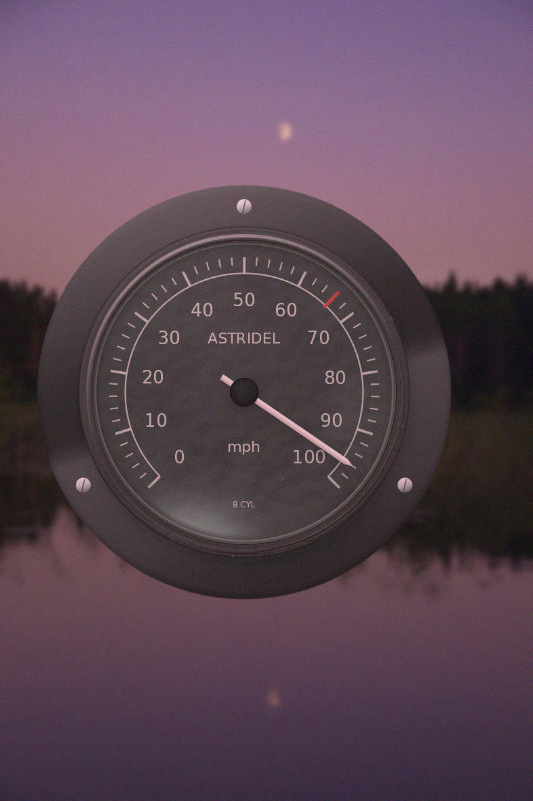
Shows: 96 mph
